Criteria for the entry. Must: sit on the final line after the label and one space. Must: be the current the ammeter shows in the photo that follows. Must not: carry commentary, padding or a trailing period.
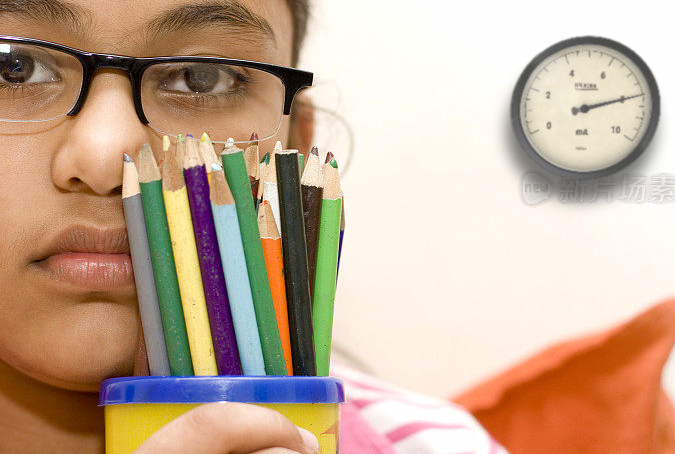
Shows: 8 mA
